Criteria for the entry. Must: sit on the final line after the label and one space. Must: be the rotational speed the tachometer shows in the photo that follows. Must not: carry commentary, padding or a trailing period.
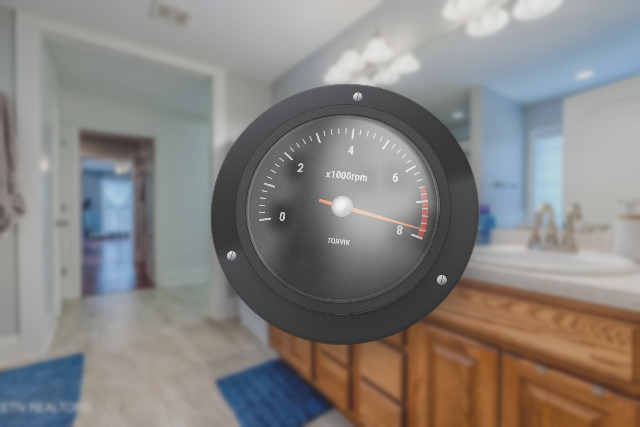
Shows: 7800 rpm
